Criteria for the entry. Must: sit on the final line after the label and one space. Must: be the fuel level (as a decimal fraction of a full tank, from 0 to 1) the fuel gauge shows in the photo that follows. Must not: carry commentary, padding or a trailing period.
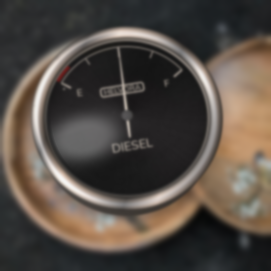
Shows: 0.5
